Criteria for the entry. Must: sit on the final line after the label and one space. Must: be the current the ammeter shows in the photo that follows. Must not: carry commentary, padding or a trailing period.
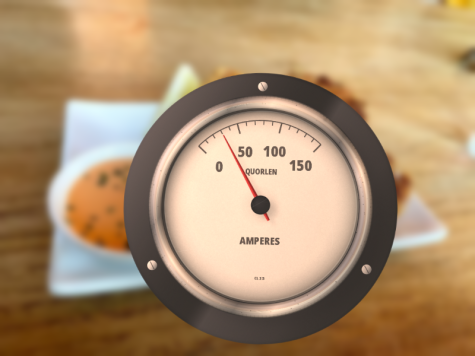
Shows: 30 A
